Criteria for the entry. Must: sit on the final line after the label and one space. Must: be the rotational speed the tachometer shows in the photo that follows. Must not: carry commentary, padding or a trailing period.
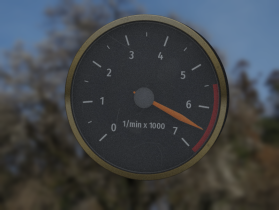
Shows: 6500 rpm
